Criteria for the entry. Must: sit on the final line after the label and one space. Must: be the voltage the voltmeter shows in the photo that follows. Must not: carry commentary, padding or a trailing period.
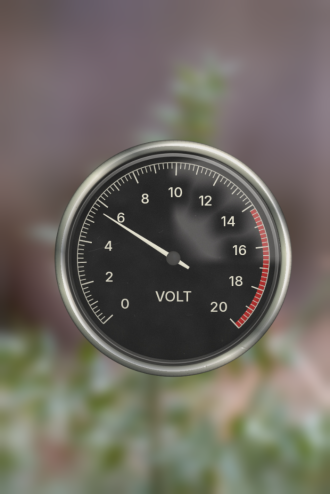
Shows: 5.6 V
